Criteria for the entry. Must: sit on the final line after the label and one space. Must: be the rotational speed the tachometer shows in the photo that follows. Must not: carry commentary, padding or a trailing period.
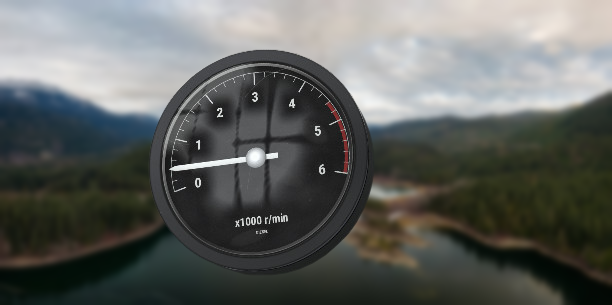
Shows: 400 rpm
